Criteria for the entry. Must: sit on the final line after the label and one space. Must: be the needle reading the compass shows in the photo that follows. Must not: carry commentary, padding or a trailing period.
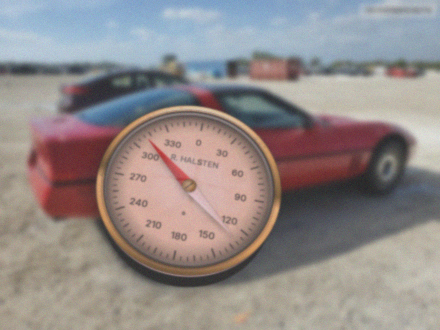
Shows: 310 °
